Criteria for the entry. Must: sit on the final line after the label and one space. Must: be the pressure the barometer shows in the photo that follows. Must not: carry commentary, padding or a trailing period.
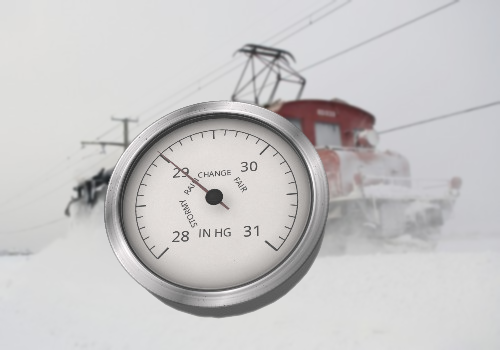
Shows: 29 inHg
